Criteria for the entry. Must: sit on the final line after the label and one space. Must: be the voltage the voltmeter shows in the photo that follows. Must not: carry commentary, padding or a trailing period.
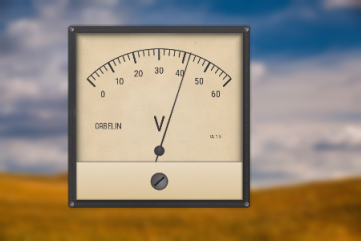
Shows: 42 V
